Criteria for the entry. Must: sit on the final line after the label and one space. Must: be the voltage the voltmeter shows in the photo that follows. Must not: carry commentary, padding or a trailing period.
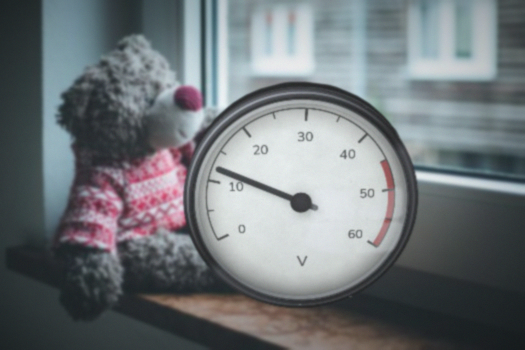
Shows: 12.5 V
